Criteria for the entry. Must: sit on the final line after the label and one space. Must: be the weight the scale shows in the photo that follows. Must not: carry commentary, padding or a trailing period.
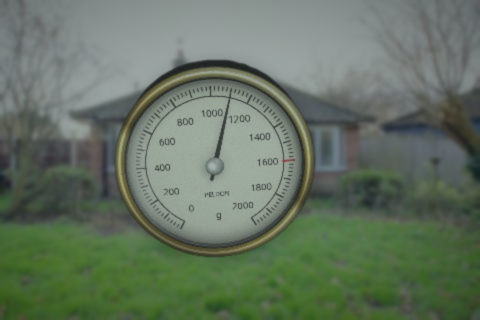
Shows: 1100 g
